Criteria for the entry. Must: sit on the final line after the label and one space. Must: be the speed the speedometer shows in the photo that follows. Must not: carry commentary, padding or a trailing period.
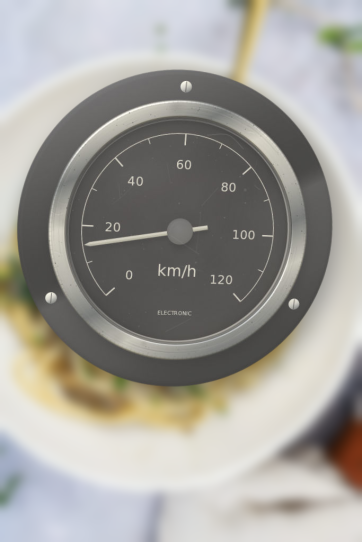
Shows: 15 km/h
